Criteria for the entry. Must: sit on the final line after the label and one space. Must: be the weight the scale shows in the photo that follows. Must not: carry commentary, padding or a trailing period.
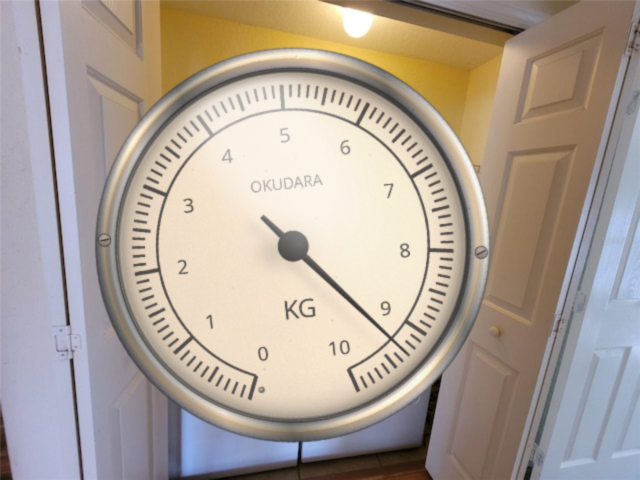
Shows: 9.3 kg
